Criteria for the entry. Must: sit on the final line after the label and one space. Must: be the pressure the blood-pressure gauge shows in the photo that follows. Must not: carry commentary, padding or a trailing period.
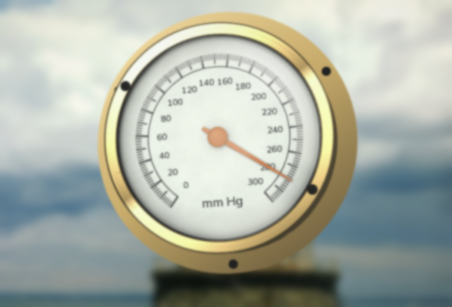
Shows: 280 mmHg
